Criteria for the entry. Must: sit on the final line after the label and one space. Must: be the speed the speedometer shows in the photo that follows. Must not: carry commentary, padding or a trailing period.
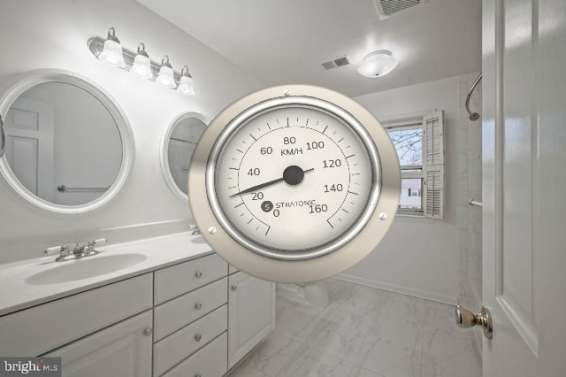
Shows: 25 km/h
